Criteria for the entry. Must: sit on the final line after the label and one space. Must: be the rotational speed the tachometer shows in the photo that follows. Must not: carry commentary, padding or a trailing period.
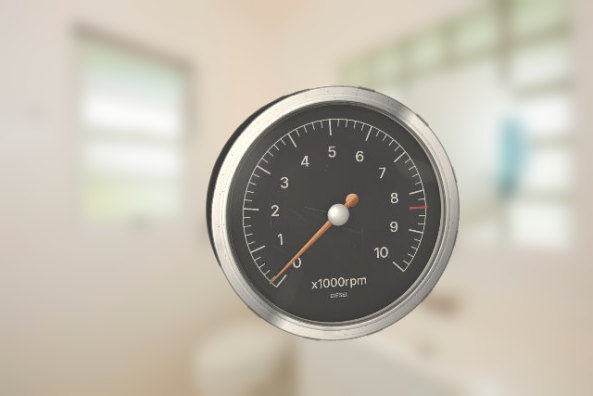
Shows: 200 rpm
